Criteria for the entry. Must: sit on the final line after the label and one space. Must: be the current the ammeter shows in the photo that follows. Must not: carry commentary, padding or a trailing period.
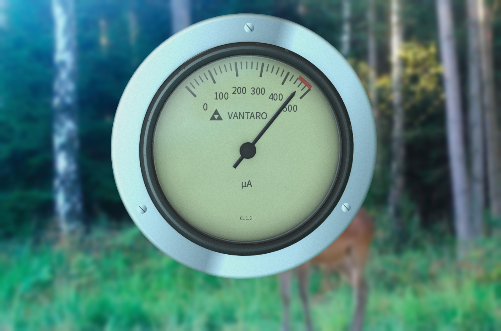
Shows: 460 µA
